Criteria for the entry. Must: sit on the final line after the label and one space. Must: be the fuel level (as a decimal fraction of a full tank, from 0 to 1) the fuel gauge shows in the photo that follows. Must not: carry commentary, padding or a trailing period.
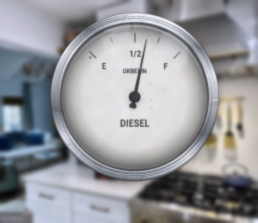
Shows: 0.625
